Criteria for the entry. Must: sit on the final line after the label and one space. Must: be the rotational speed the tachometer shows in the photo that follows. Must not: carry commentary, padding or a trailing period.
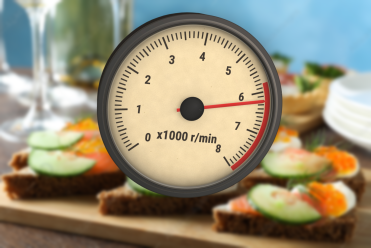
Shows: 6200 rpm
